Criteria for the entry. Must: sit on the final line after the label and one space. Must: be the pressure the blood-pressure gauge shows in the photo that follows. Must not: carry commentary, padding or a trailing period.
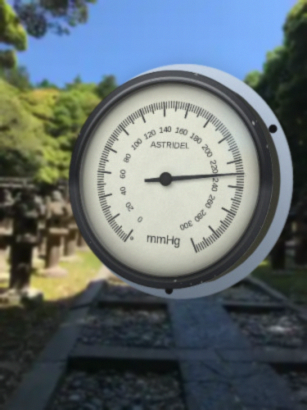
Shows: 230 mmHg
